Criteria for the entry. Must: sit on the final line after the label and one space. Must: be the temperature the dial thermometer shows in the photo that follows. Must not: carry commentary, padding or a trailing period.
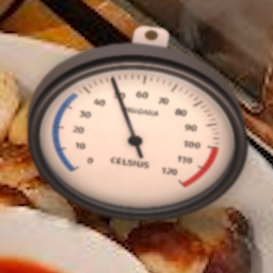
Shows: 50 °C
